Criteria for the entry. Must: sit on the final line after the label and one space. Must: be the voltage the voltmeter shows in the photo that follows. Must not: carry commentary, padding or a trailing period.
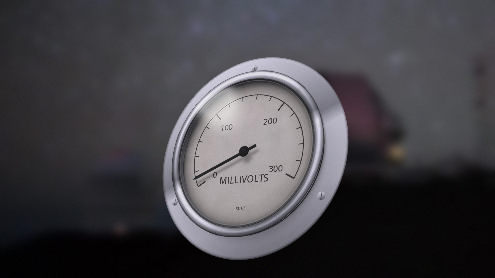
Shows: 10 mV
